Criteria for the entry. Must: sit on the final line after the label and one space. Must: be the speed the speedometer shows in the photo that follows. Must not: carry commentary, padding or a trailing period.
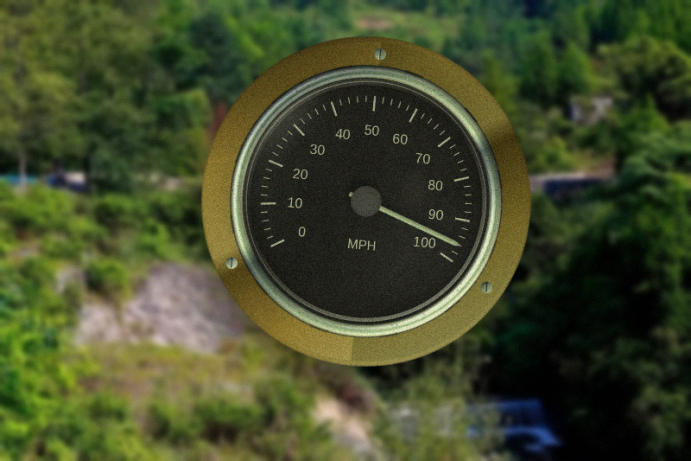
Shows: 96 mph
